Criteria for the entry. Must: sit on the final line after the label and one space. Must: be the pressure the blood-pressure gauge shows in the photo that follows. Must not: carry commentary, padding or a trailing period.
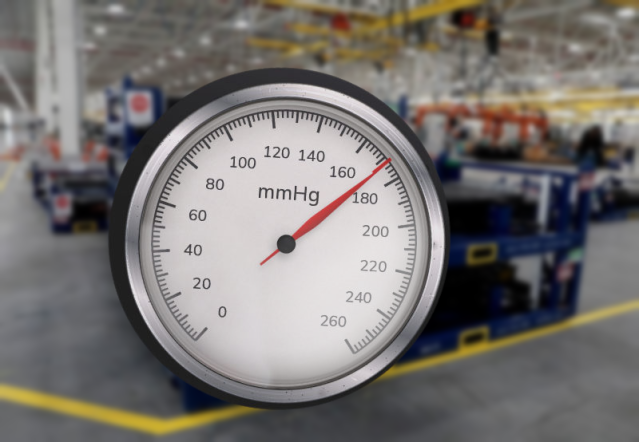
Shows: 172 mmHg
